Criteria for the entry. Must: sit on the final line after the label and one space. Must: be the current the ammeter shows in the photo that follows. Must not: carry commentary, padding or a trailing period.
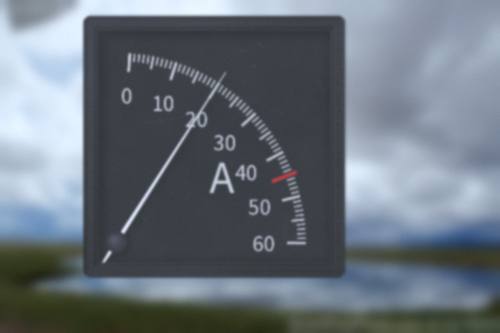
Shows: 20 A
